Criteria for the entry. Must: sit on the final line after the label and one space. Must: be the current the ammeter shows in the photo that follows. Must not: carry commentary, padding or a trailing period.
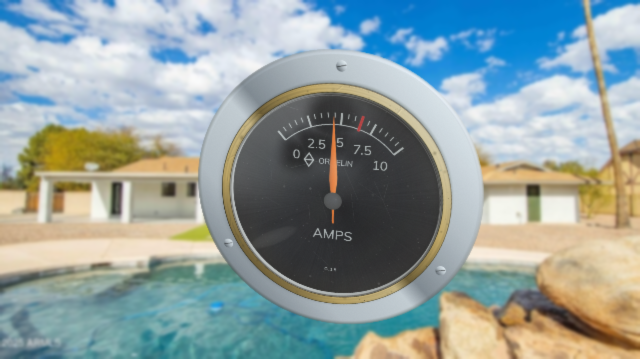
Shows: 4.5 A
